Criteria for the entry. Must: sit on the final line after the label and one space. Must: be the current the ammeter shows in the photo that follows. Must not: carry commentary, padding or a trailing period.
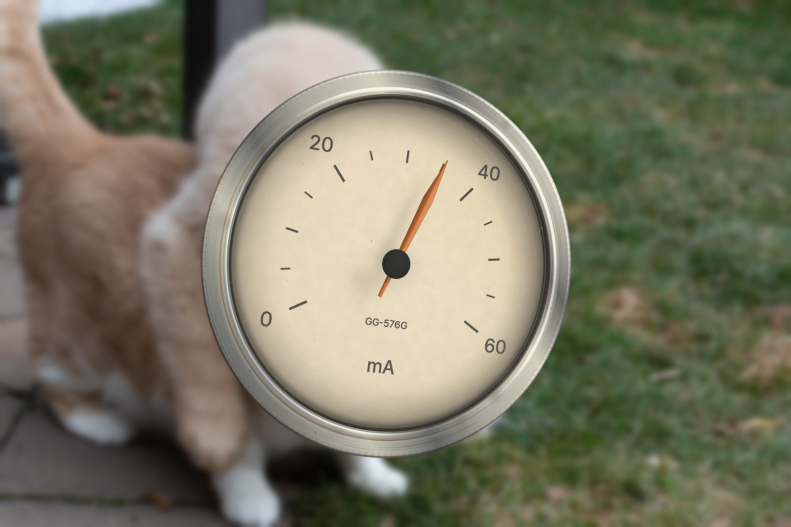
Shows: 35 mA
